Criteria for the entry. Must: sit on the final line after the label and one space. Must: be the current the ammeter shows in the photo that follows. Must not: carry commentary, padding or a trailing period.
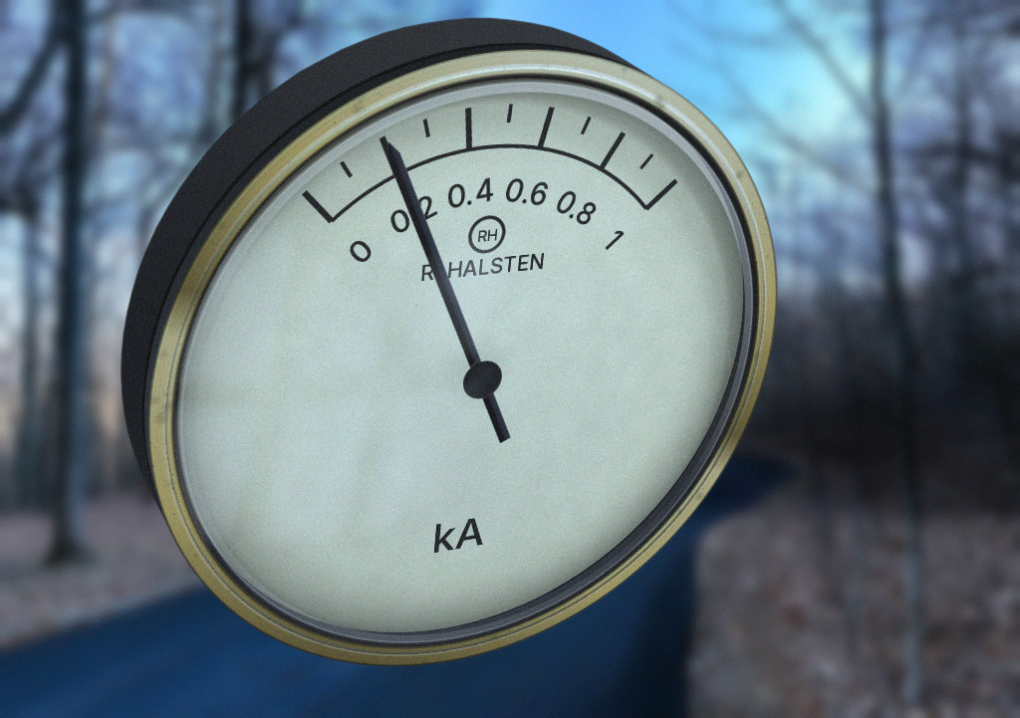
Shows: 0.2 kA
